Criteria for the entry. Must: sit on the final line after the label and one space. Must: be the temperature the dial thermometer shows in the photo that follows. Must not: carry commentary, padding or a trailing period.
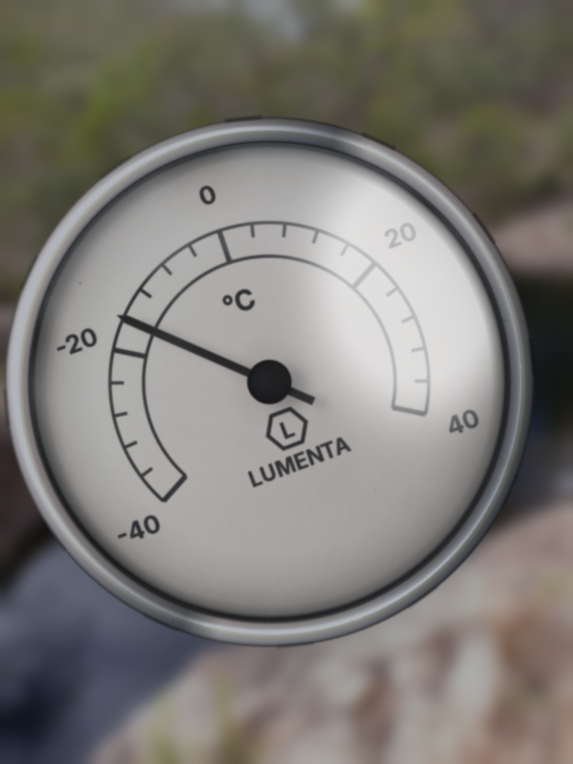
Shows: -16 °C
